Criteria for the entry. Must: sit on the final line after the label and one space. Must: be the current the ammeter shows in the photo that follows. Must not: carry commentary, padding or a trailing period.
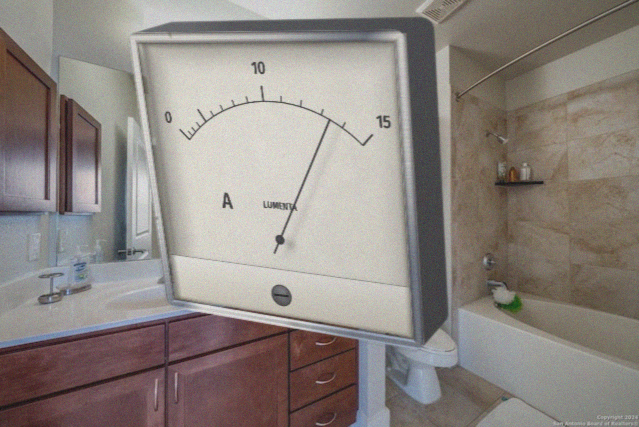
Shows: 13.5 A
